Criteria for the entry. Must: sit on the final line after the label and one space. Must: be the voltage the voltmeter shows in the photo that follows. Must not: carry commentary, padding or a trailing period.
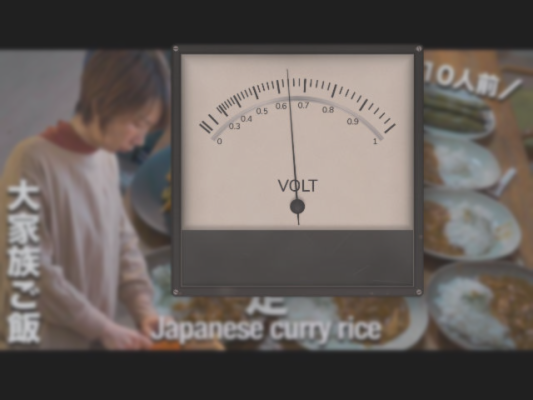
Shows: 0.64 V
